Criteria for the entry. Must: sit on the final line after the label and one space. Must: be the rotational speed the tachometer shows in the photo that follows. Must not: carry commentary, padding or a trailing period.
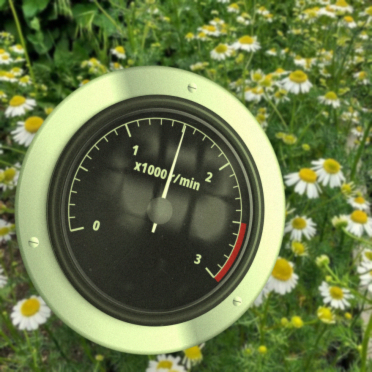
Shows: 1500 rpm
